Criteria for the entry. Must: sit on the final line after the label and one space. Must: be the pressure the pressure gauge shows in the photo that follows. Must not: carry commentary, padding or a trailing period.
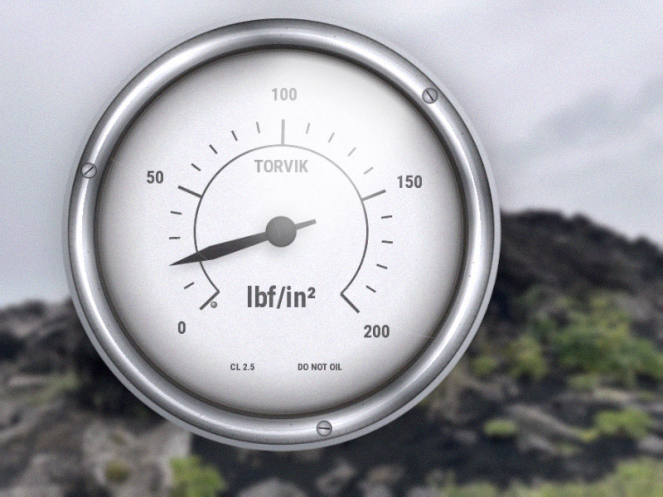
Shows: 20 psi
